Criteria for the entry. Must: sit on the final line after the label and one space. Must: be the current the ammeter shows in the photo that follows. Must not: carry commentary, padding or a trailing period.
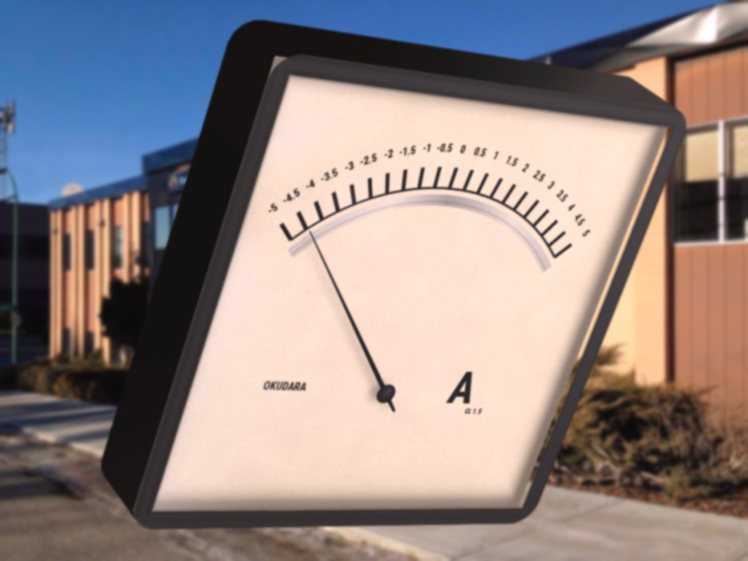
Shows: -4.5 A
